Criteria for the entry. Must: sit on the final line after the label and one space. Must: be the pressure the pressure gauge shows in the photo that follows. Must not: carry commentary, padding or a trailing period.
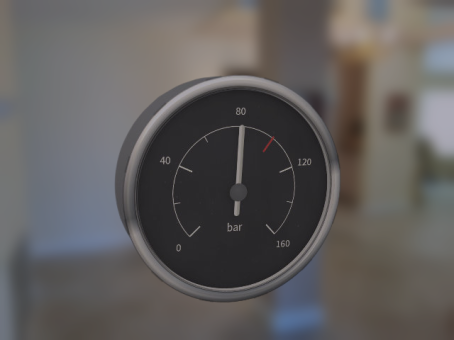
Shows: 80 bar
